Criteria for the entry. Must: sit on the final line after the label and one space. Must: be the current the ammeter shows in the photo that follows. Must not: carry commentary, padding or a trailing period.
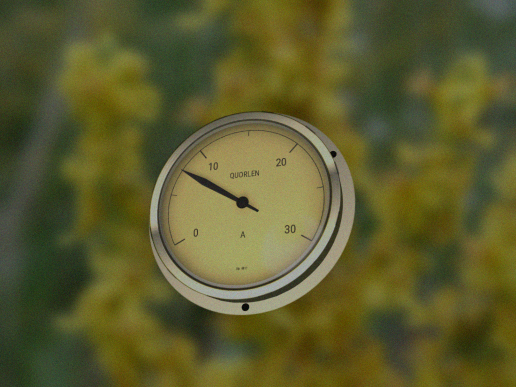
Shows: 7.5 A
